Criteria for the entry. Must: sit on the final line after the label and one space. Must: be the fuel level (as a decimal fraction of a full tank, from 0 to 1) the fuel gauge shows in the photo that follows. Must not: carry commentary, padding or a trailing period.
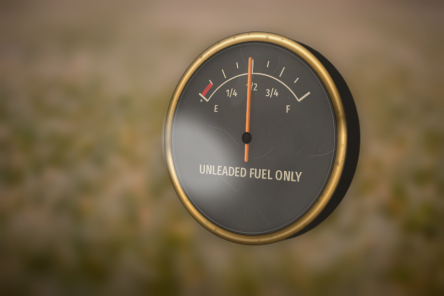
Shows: 0.5
